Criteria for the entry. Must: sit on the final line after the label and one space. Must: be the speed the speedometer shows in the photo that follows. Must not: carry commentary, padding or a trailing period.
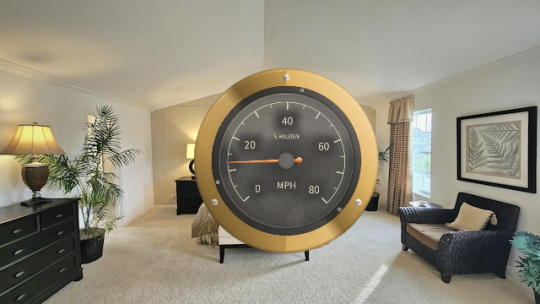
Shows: 12.5 mph
